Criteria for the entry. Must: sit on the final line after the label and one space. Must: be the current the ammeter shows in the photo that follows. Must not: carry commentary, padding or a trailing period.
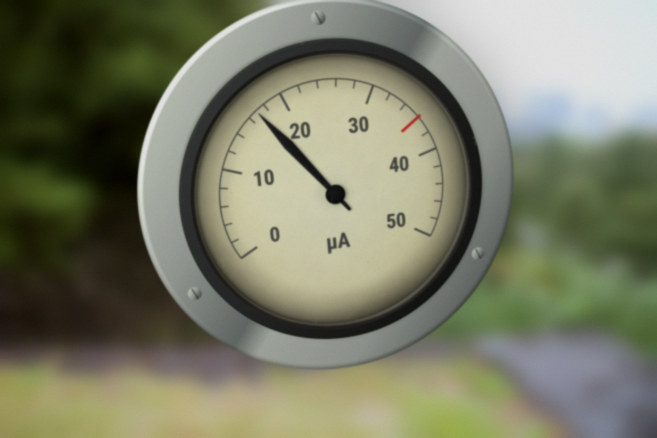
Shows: 17 µA
